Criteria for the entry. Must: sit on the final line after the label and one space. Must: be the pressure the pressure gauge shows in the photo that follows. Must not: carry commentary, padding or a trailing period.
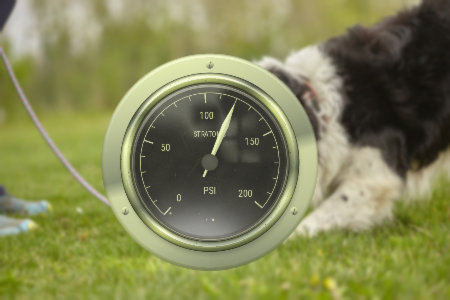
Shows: 120 psi
